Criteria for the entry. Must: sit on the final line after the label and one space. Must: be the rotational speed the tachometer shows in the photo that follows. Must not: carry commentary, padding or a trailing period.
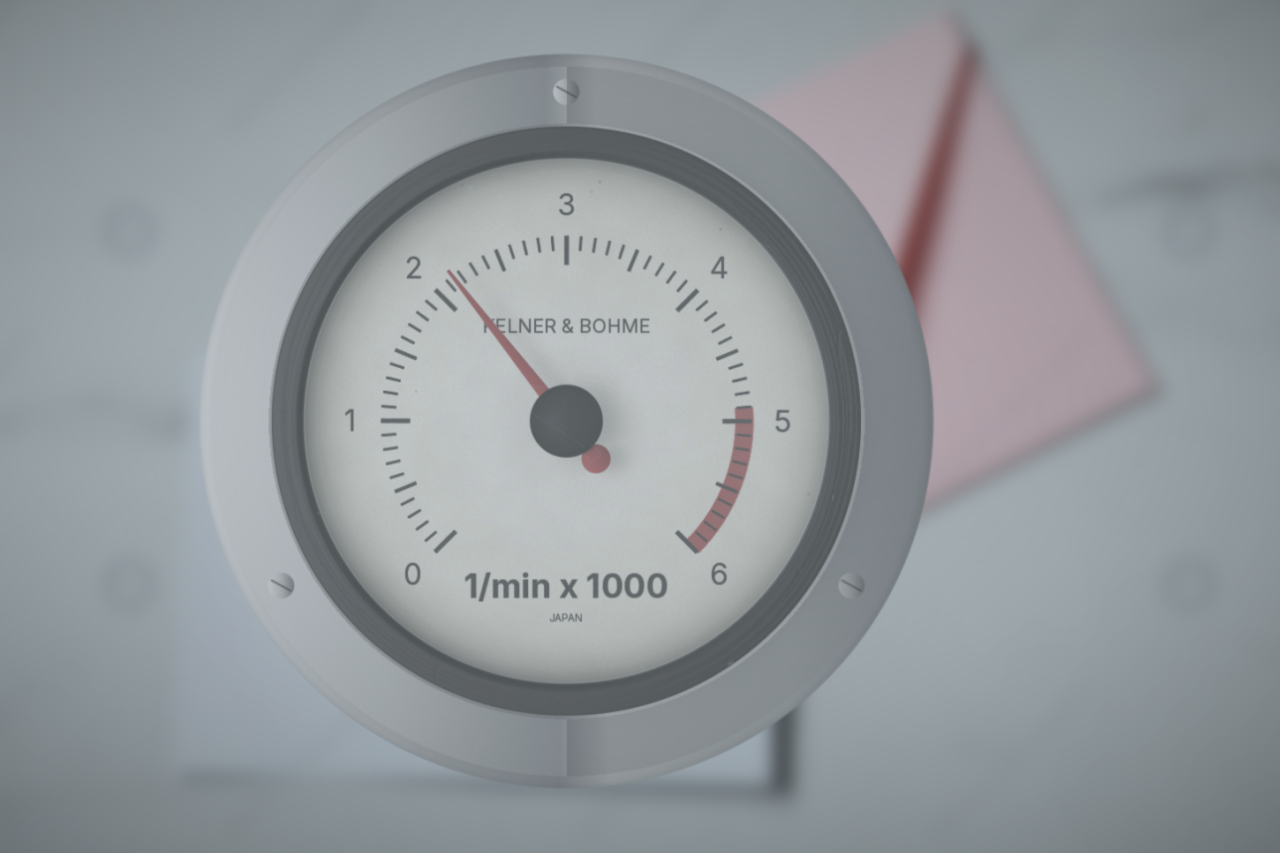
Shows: 2150 rpm
